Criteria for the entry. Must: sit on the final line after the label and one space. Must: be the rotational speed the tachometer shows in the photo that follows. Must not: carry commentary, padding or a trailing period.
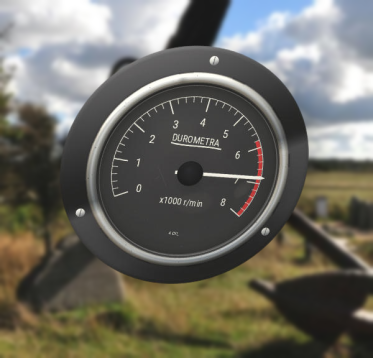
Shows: 6800 rpm
